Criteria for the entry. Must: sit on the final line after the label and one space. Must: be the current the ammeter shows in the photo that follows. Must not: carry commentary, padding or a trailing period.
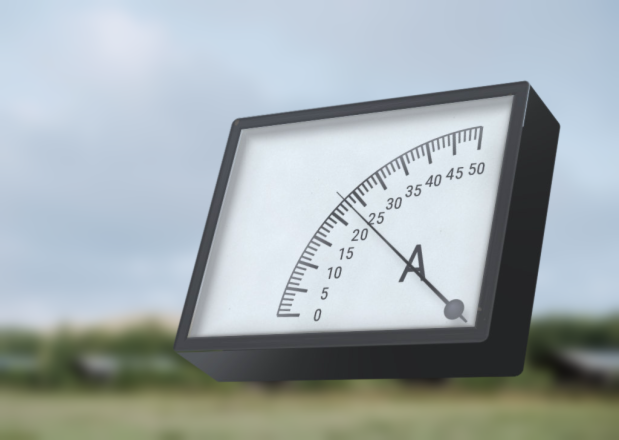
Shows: 23 A
